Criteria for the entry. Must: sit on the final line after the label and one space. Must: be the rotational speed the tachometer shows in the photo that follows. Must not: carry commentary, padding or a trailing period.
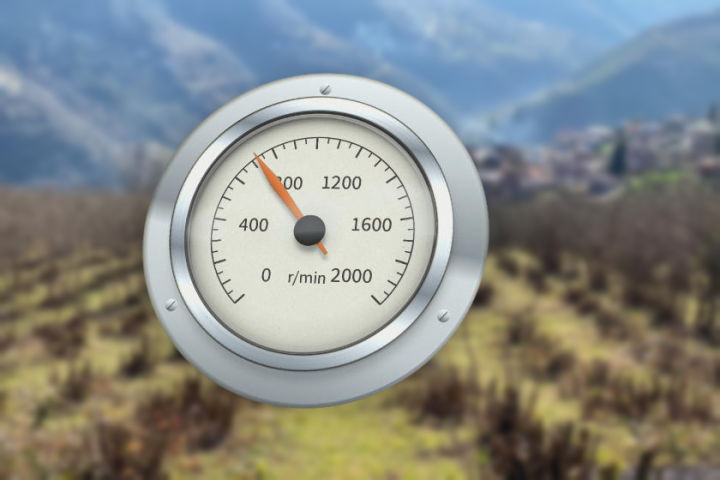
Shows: 725 rpm
